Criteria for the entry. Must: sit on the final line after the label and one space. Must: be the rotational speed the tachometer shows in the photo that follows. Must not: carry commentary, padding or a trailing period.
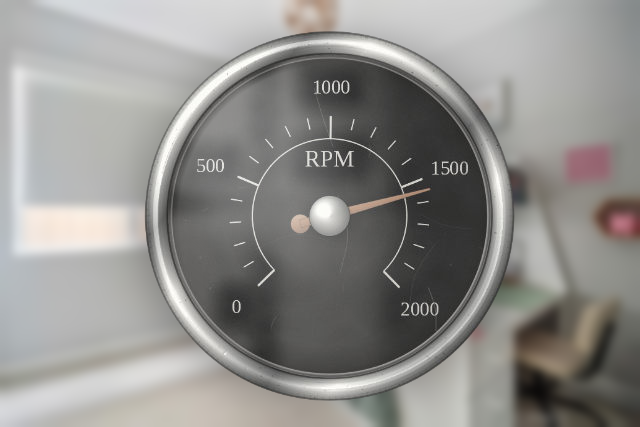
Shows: 1550 rpm
